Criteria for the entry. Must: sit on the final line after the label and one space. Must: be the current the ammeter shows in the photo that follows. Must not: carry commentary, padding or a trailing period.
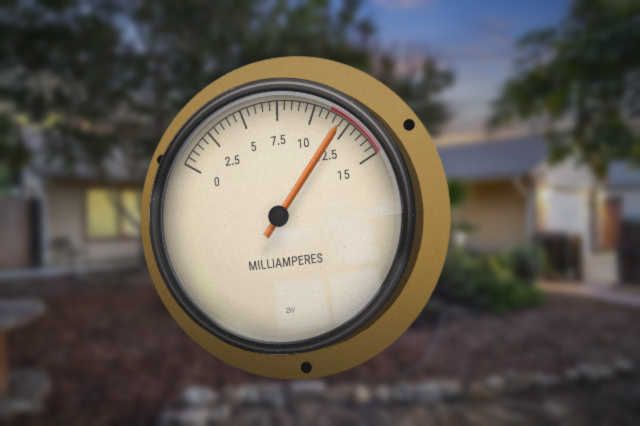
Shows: 12 mA
